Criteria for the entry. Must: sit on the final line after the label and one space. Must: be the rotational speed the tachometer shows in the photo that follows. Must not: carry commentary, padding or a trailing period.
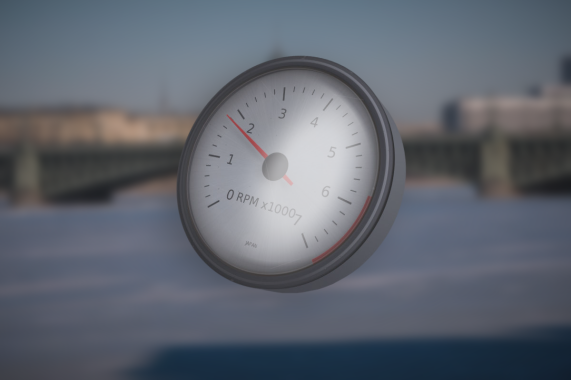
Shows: 1800 rpm
